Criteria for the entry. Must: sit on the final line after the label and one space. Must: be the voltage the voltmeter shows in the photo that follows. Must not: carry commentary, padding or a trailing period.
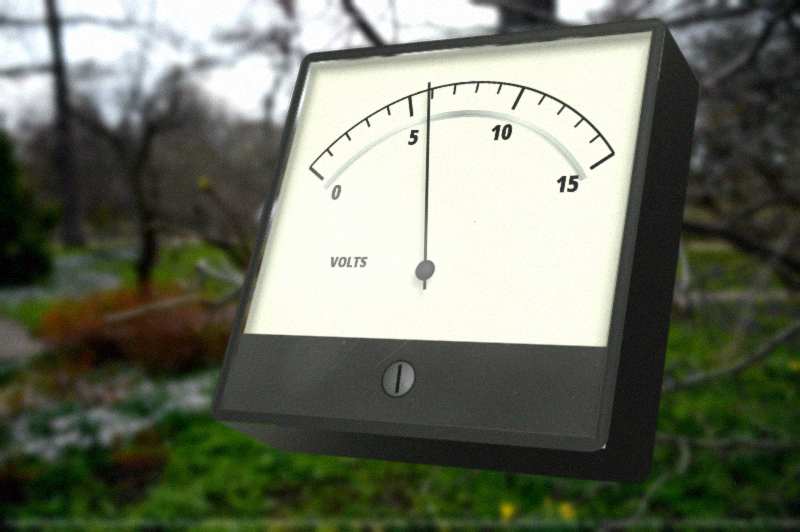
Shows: 6 V
